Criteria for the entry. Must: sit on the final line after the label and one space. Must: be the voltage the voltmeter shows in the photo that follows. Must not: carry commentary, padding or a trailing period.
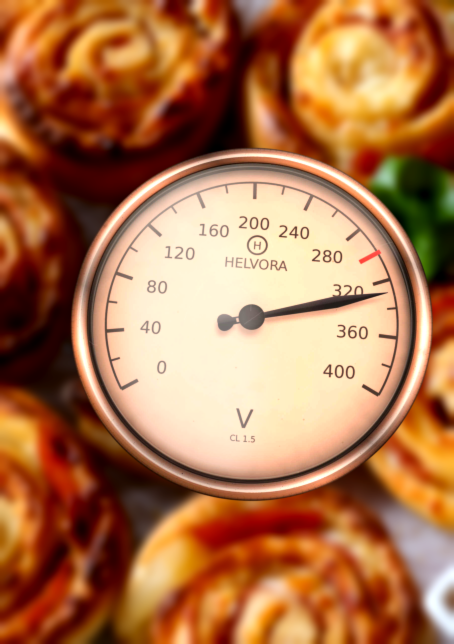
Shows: 330 V
